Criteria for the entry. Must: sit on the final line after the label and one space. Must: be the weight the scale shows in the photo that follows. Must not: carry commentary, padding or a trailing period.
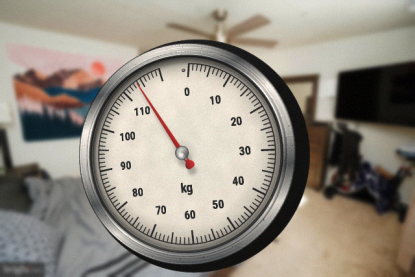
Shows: 114 kg
